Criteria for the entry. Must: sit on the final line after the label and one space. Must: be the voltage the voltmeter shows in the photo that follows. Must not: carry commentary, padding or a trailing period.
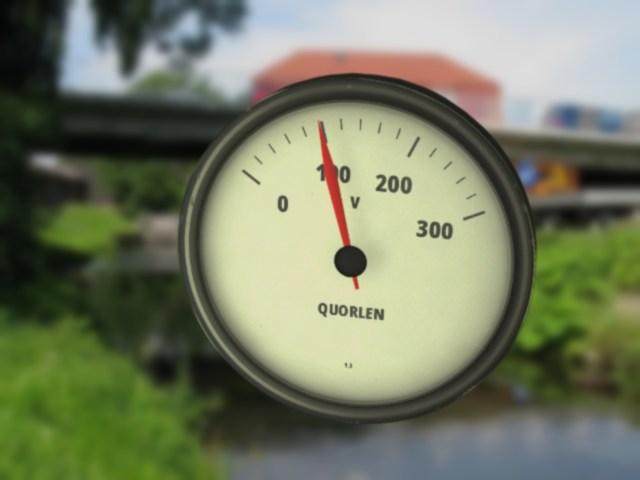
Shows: 100 V
